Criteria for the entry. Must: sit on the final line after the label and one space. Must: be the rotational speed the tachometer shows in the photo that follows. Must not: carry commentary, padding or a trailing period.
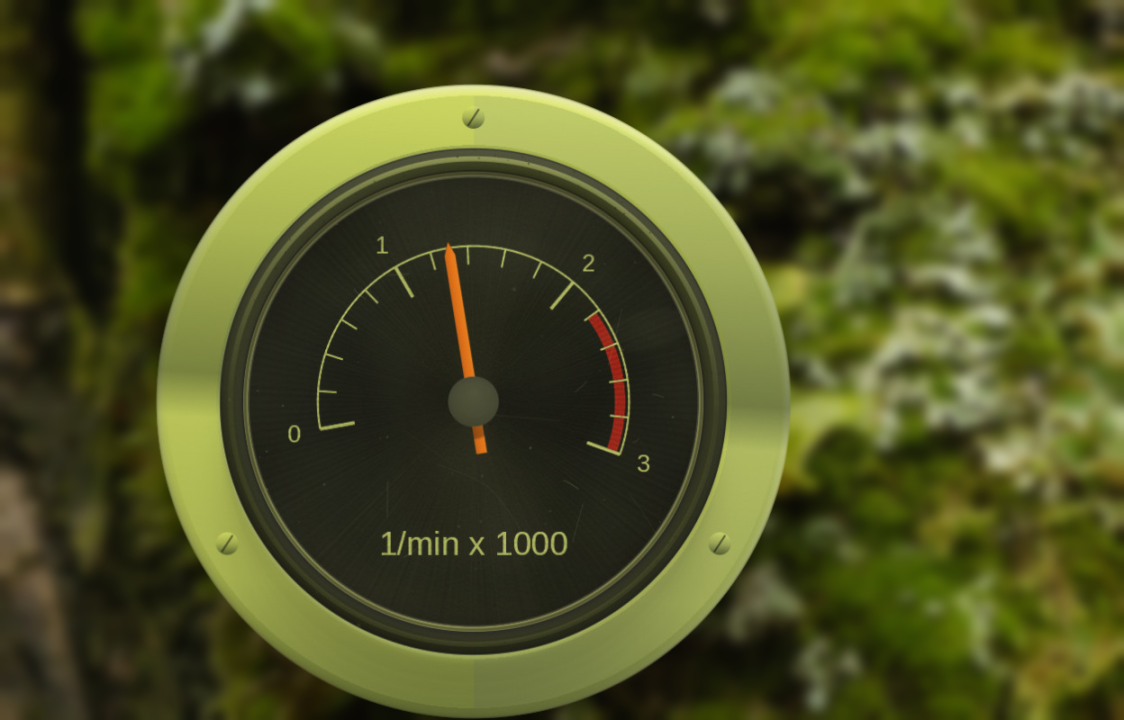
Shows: 1300 rpm
